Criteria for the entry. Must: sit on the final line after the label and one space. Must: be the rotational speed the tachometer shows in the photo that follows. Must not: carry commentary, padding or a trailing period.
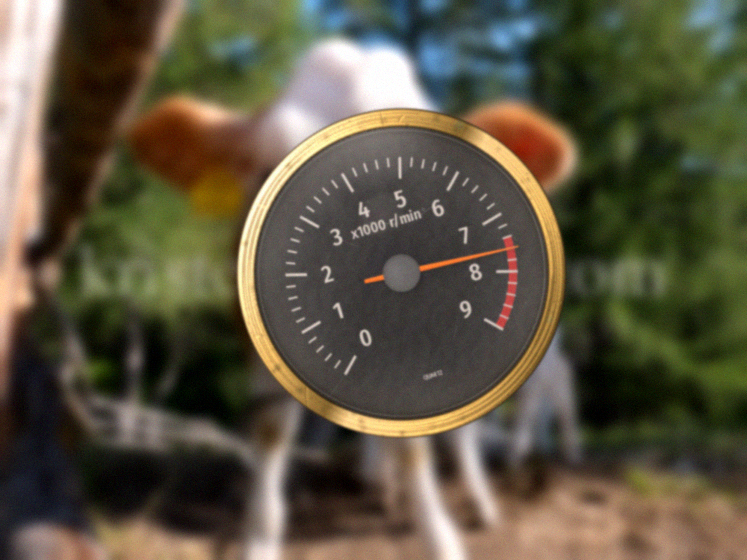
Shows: 7600 rpm
